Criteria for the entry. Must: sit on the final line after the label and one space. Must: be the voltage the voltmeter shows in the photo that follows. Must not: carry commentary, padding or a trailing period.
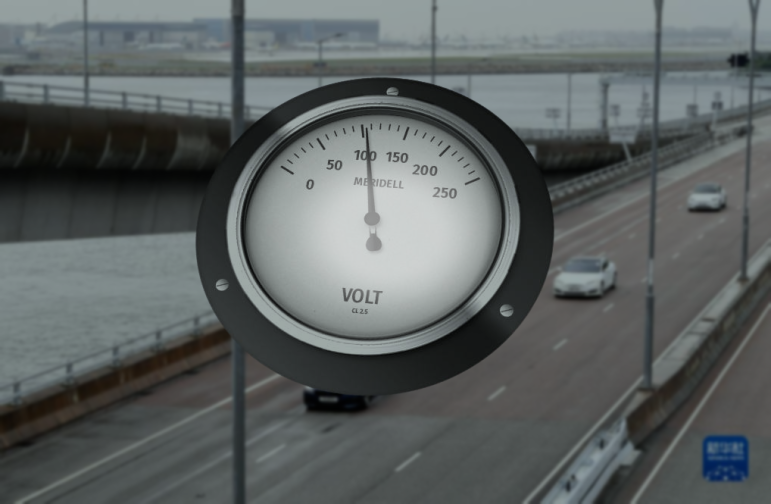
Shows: 105 V
